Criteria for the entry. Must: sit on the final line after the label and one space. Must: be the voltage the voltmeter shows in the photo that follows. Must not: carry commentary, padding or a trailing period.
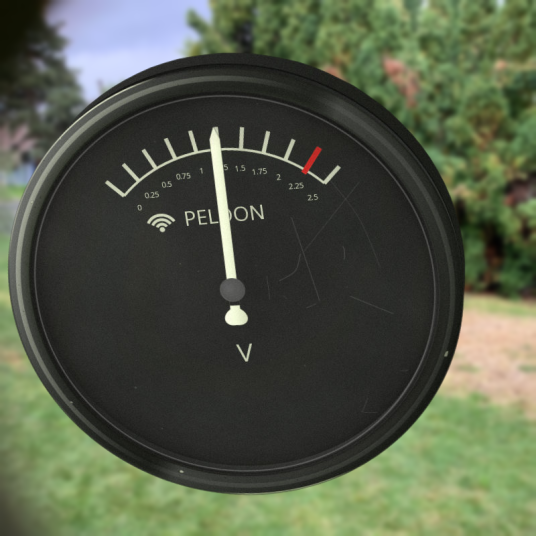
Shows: 1.25 V
